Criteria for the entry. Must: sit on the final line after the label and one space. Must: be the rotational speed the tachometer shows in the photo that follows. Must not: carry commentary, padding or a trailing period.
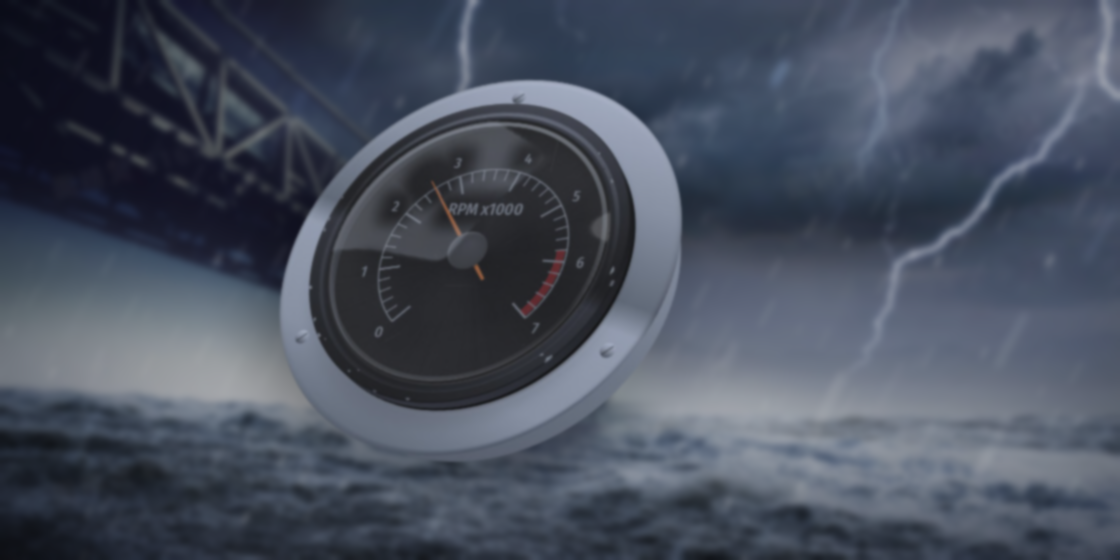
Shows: 2600 rpm
